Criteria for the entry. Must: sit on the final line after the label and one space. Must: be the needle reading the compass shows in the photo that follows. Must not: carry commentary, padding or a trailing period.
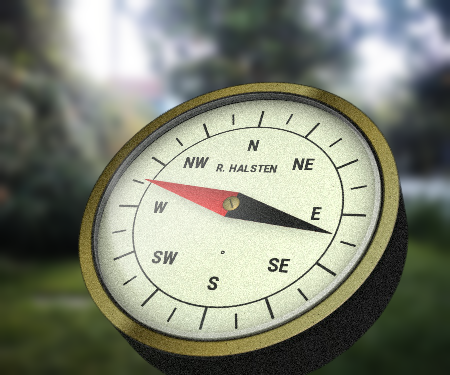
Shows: 285 °
